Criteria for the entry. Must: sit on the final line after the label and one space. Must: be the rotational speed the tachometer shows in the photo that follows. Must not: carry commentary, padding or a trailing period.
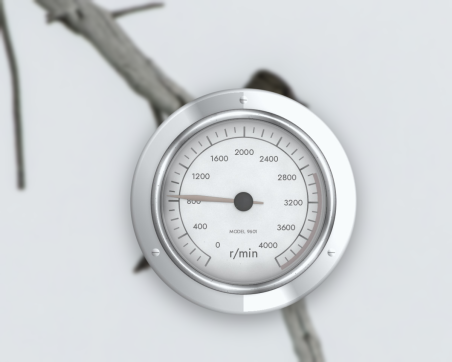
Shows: 850 rpm
